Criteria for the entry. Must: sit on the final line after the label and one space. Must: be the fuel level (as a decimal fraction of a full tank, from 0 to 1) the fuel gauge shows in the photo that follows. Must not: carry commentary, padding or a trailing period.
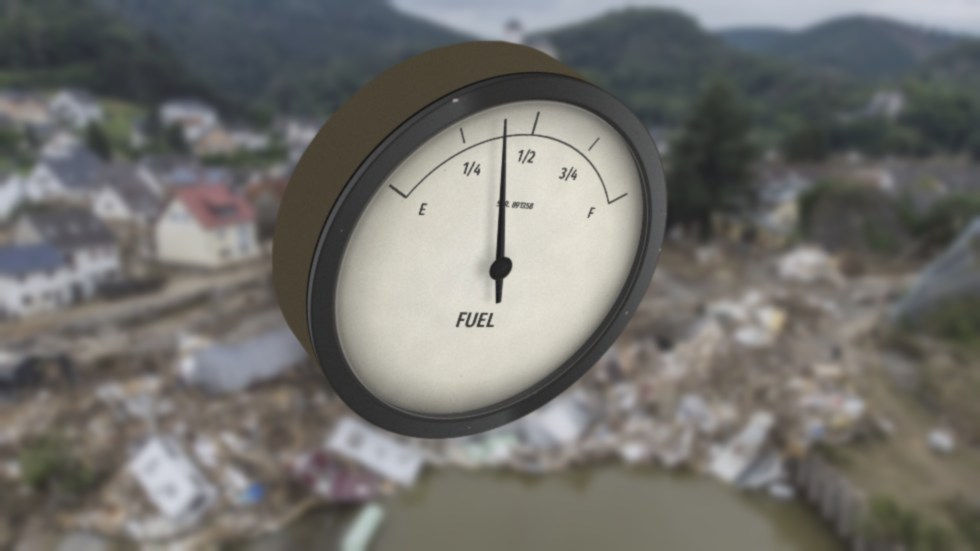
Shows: 0.375
